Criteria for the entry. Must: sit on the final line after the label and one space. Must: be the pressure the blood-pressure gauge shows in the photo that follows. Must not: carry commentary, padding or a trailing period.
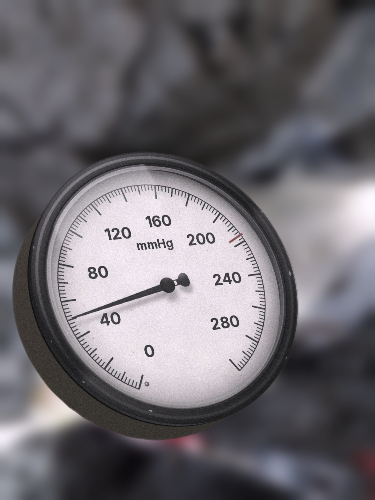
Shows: 50 mmHg
